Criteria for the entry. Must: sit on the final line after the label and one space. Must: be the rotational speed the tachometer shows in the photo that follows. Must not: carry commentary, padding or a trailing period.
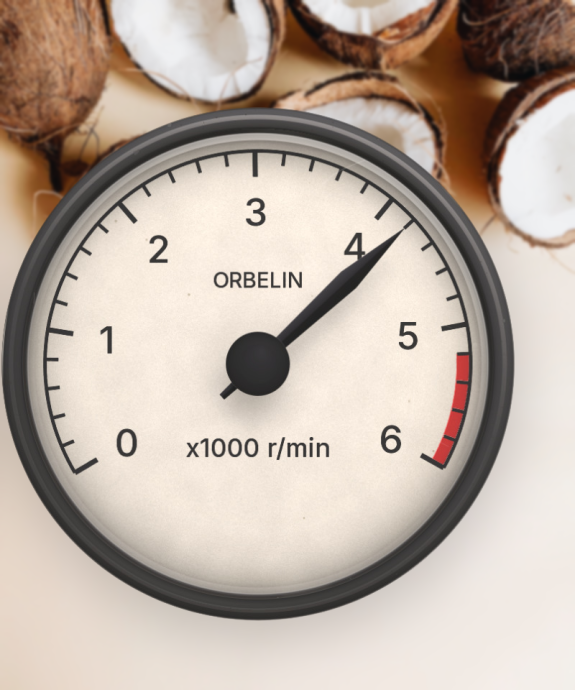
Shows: 4200 rpm
